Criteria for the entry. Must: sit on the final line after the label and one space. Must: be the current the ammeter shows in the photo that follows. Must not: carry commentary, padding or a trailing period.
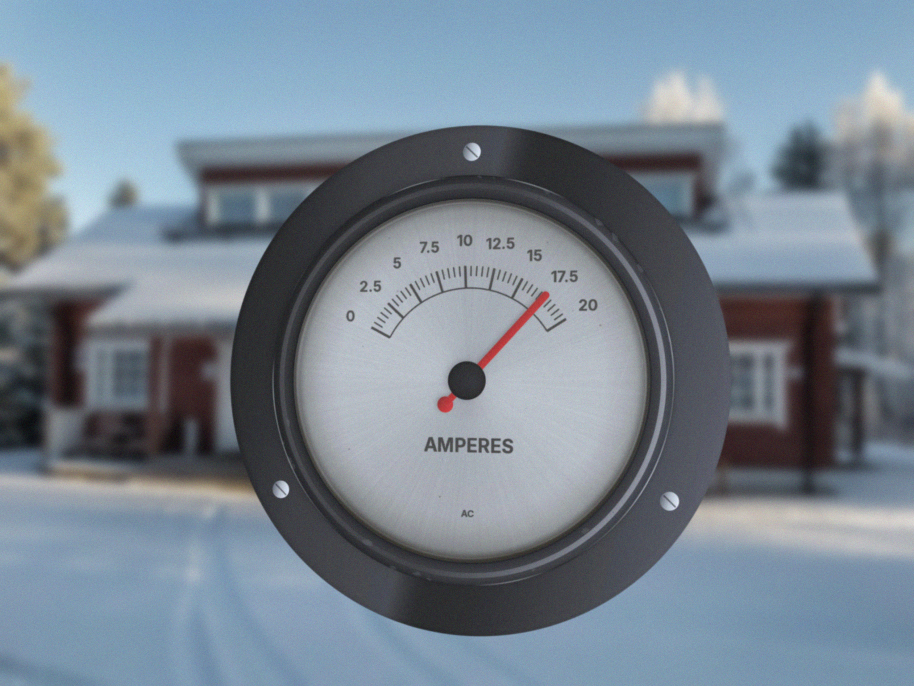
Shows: 17.5 A
